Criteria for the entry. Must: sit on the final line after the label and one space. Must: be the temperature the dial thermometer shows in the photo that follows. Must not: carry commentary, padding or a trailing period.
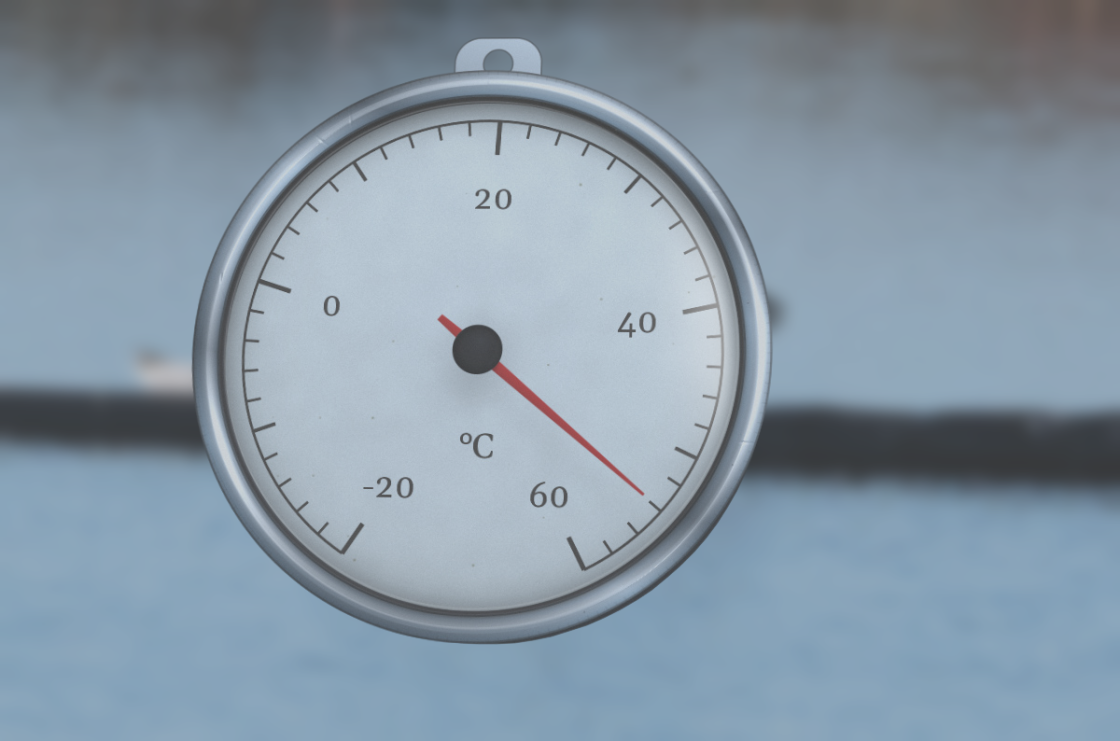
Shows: 54 °C
